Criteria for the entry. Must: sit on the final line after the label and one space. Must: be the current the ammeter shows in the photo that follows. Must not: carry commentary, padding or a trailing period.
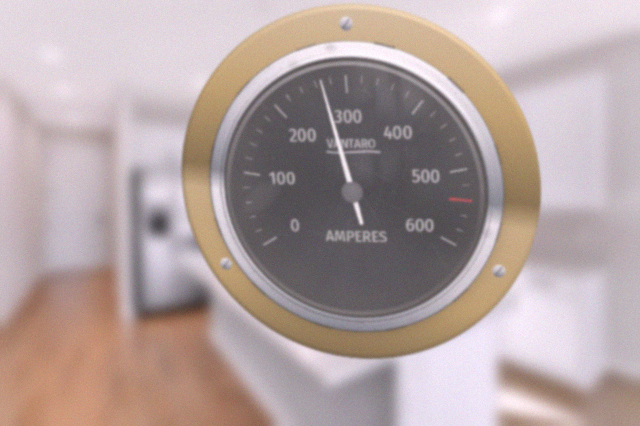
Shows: 270 A
